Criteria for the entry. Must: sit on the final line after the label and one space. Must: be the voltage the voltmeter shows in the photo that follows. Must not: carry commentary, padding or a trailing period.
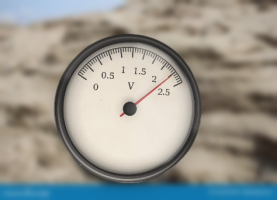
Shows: 2.25 V
